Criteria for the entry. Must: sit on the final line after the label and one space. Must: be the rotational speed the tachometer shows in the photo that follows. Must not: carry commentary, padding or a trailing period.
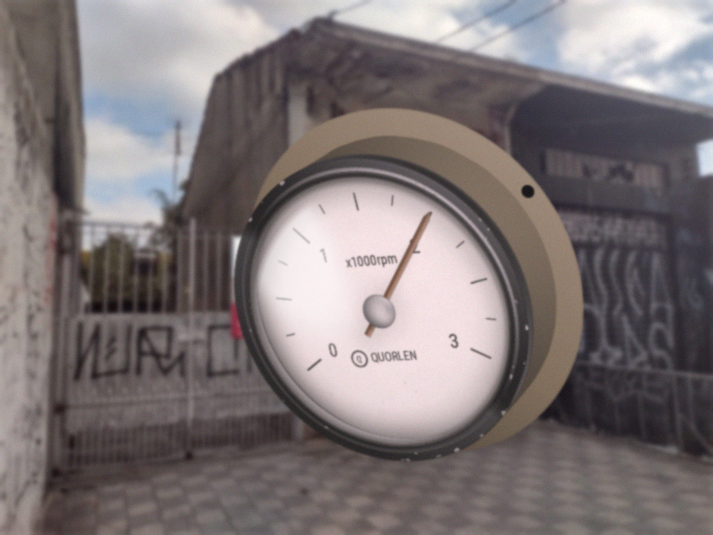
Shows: 2000 rpm
